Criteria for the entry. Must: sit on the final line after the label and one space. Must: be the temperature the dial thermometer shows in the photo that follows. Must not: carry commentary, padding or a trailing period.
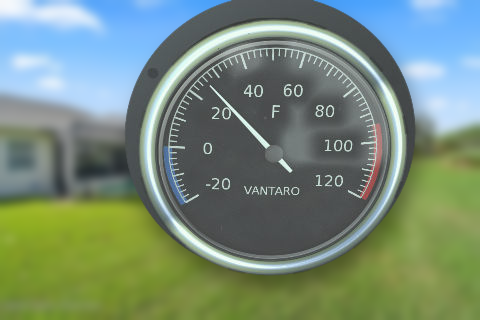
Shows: 26 °F
